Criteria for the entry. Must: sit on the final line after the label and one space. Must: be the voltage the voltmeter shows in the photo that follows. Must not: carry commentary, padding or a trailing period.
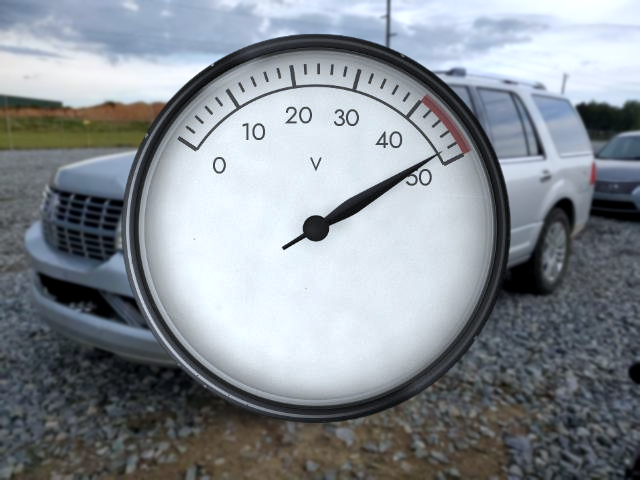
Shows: 48 V
